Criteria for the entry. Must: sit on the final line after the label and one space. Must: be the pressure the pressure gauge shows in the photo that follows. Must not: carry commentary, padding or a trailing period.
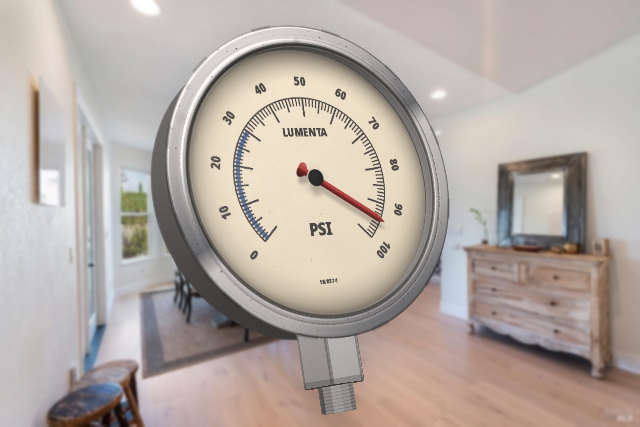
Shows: 95 psi
